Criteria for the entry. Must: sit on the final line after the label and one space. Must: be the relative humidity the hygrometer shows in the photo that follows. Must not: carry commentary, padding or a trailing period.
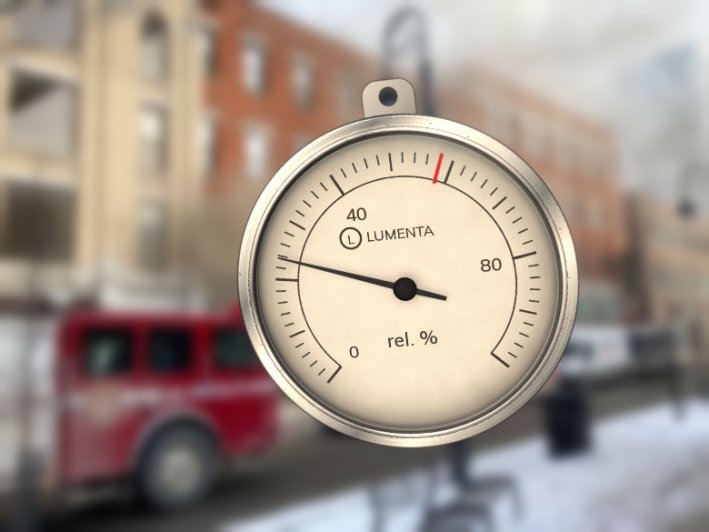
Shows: 24 %
